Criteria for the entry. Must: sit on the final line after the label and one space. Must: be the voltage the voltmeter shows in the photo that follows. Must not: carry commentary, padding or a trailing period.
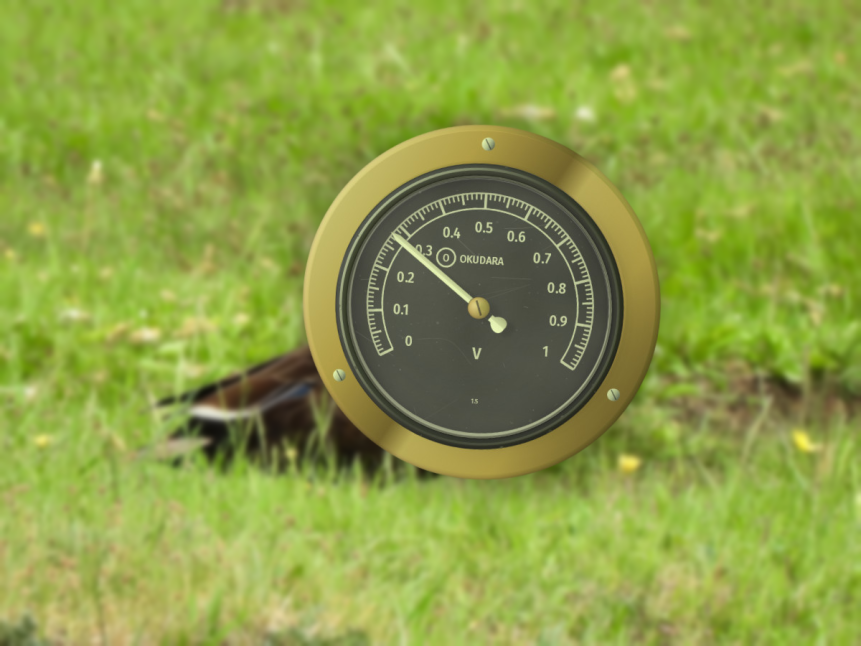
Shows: 0.28 V
